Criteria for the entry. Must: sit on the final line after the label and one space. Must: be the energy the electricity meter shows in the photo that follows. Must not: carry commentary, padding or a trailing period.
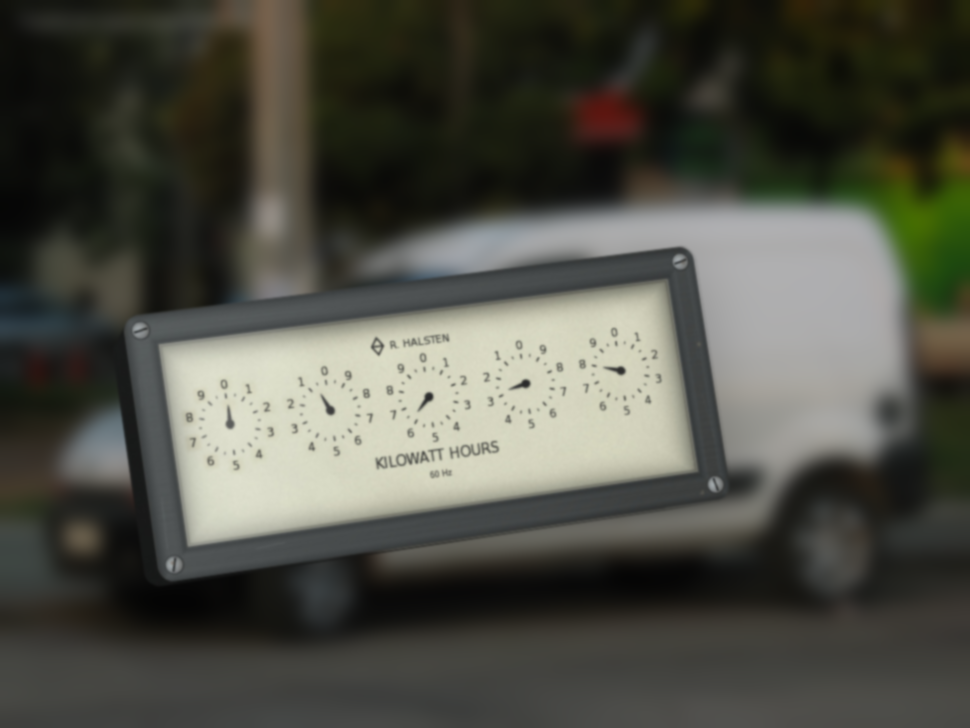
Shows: 628 kWh
